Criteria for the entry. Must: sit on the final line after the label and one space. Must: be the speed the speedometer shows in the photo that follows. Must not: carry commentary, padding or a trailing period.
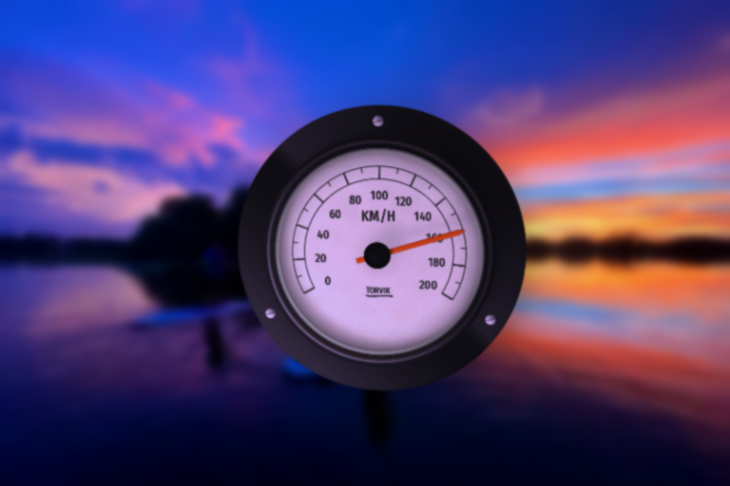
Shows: 160 km/h
